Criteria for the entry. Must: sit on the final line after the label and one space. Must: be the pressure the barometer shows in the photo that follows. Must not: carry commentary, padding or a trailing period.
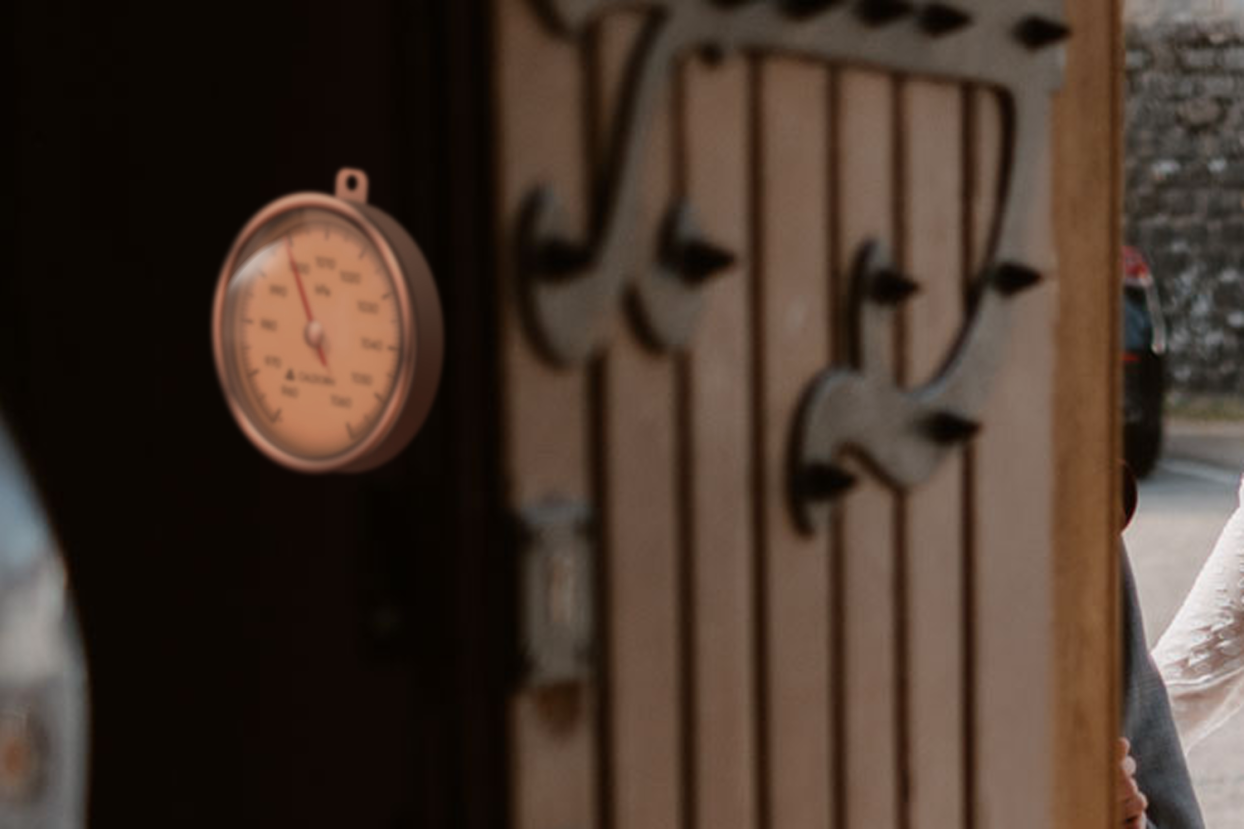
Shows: 1000 hPa
